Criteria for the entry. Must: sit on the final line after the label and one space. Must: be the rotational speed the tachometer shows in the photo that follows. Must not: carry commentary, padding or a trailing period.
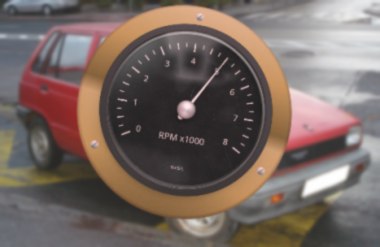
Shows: 5000 rpm
